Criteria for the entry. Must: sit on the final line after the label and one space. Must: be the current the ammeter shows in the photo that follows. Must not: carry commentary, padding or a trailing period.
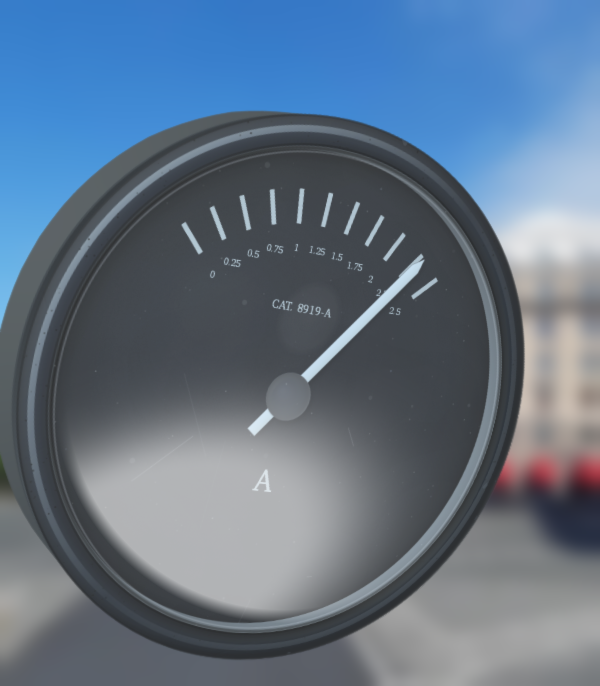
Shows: 2.25 A
